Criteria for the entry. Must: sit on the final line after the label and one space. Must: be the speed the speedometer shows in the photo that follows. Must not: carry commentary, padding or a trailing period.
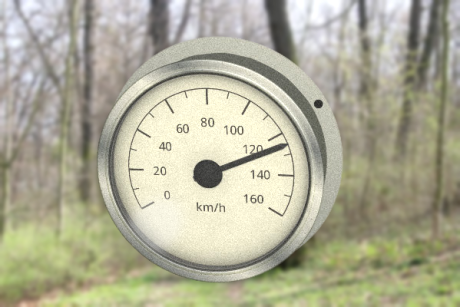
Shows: 125 km/h
